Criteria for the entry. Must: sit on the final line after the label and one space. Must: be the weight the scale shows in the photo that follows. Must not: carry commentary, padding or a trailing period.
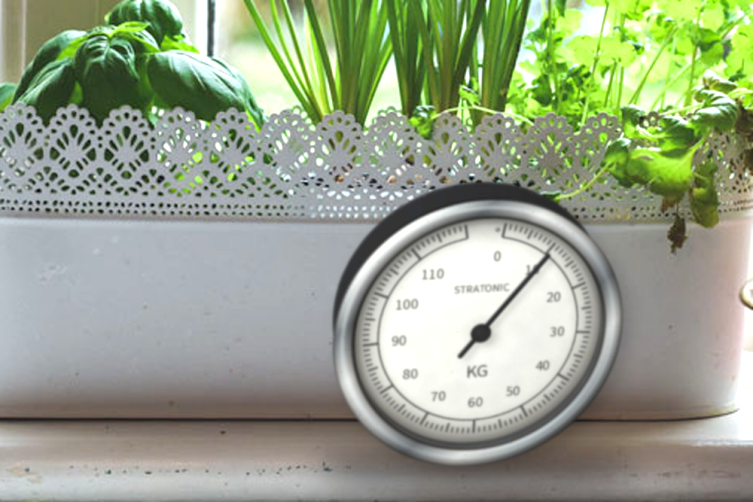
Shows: 10 kg
